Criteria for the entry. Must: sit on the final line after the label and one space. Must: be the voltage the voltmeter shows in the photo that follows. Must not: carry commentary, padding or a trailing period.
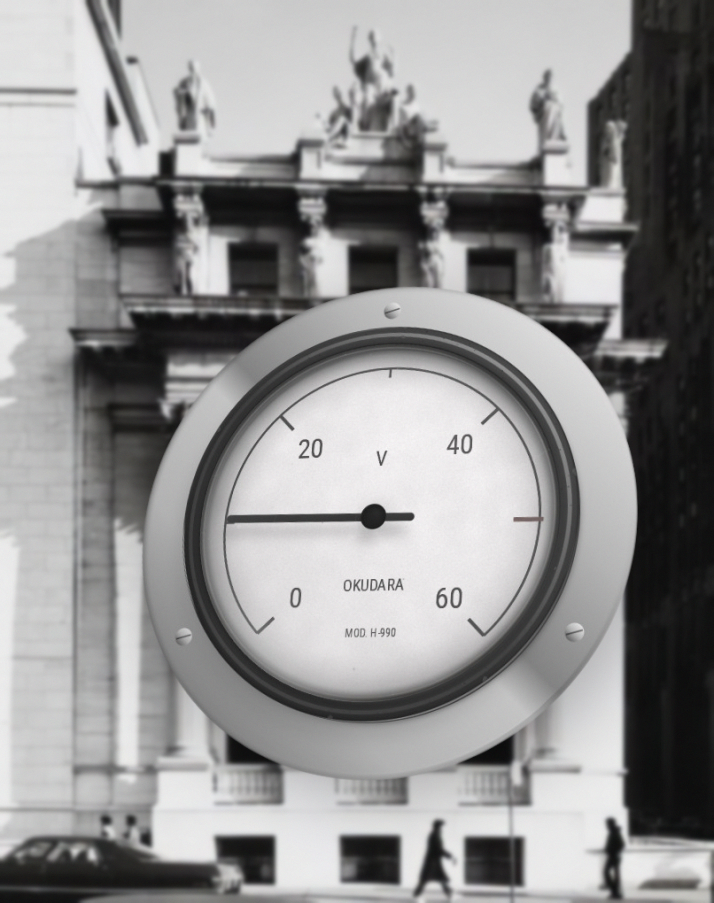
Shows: 10 V
